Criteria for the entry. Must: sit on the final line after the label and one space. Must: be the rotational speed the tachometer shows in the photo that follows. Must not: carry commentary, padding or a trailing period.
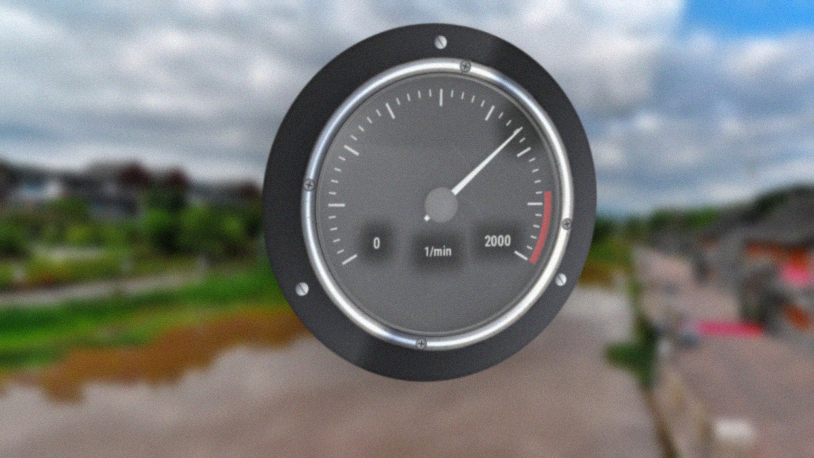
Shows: 1400 rpm
